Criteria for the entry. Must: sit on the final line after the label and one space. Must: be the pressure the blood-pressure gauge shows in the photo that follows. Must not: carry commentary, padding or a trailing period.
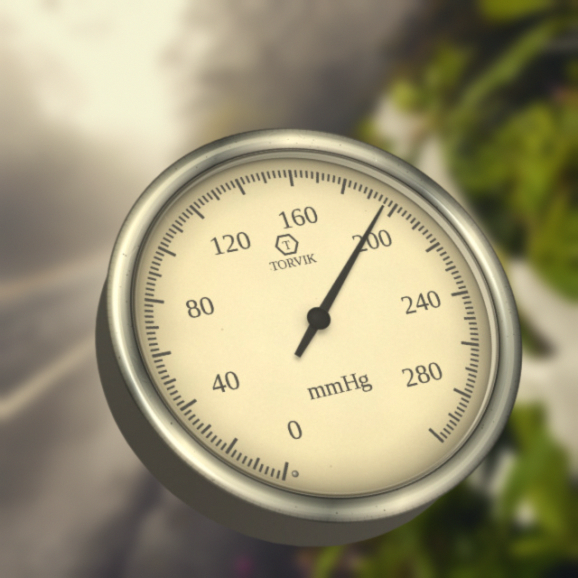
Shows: 196 mmHg
